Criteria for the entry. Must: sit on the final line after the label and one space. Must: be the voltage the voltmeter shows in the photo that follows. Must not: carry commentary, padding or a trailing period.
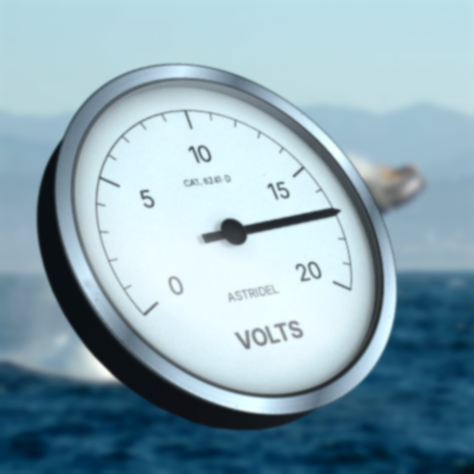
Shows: 17 V
